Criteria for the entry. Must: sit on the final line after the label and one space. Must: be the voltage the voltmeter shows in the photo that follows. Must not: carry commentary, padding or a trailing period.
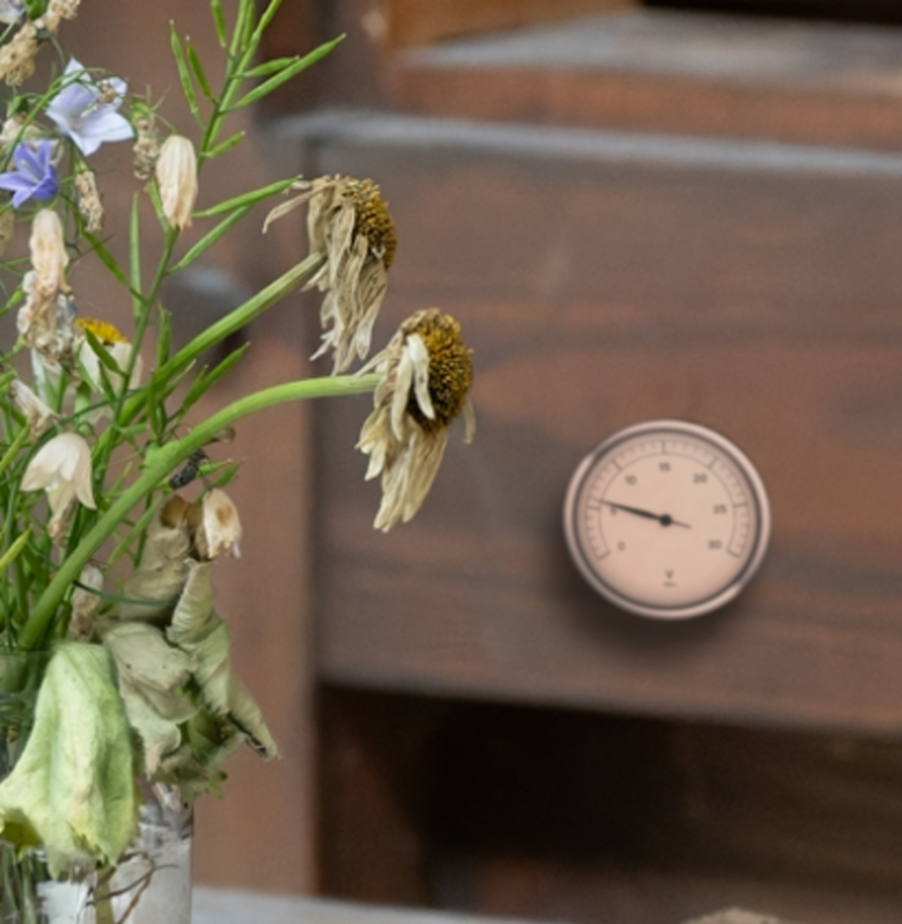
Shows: 6 V
